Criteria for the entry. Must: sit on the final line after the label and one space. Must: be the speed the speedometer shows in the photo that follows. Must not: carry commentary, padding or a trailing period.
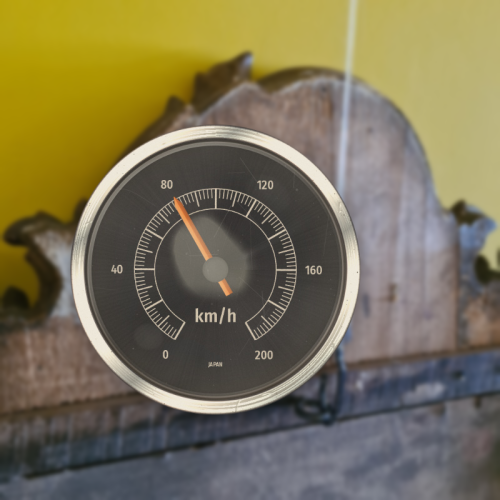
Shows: 80 km/h
